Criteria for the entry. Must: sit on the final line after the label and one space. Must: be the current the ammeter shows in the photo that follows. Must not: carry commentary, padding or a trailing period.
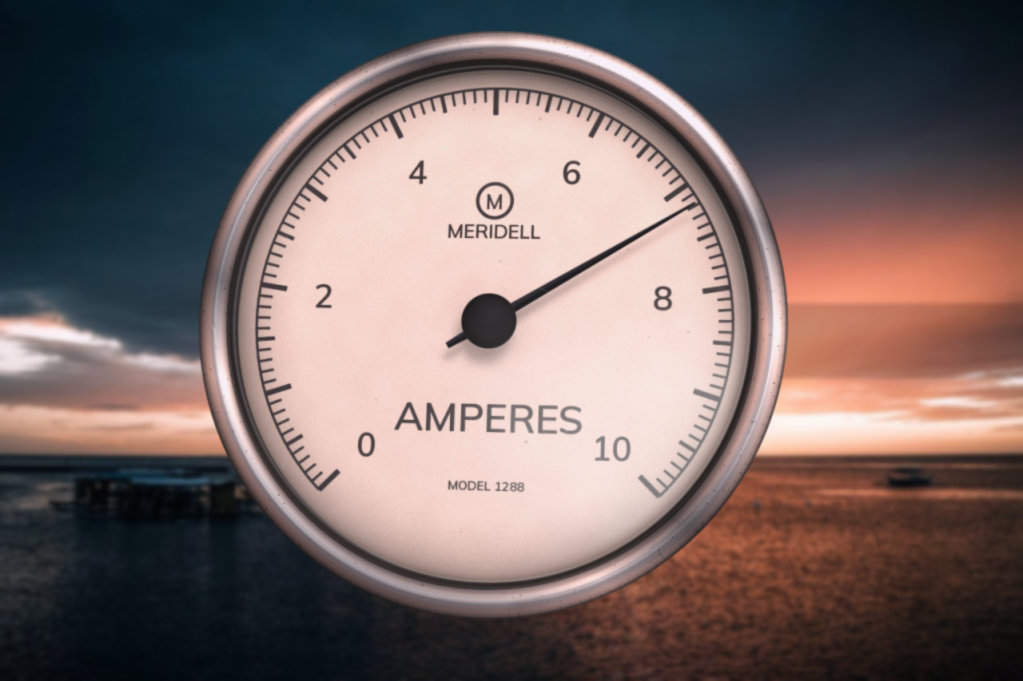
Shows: 7.2 A
